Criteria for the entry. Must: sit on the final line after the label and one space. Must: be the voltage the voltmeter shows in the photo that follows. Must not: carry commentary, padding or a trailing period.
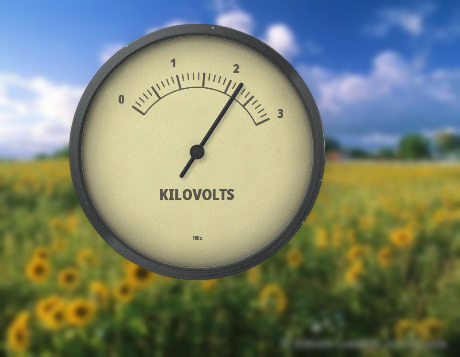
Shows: 2.2 kV
